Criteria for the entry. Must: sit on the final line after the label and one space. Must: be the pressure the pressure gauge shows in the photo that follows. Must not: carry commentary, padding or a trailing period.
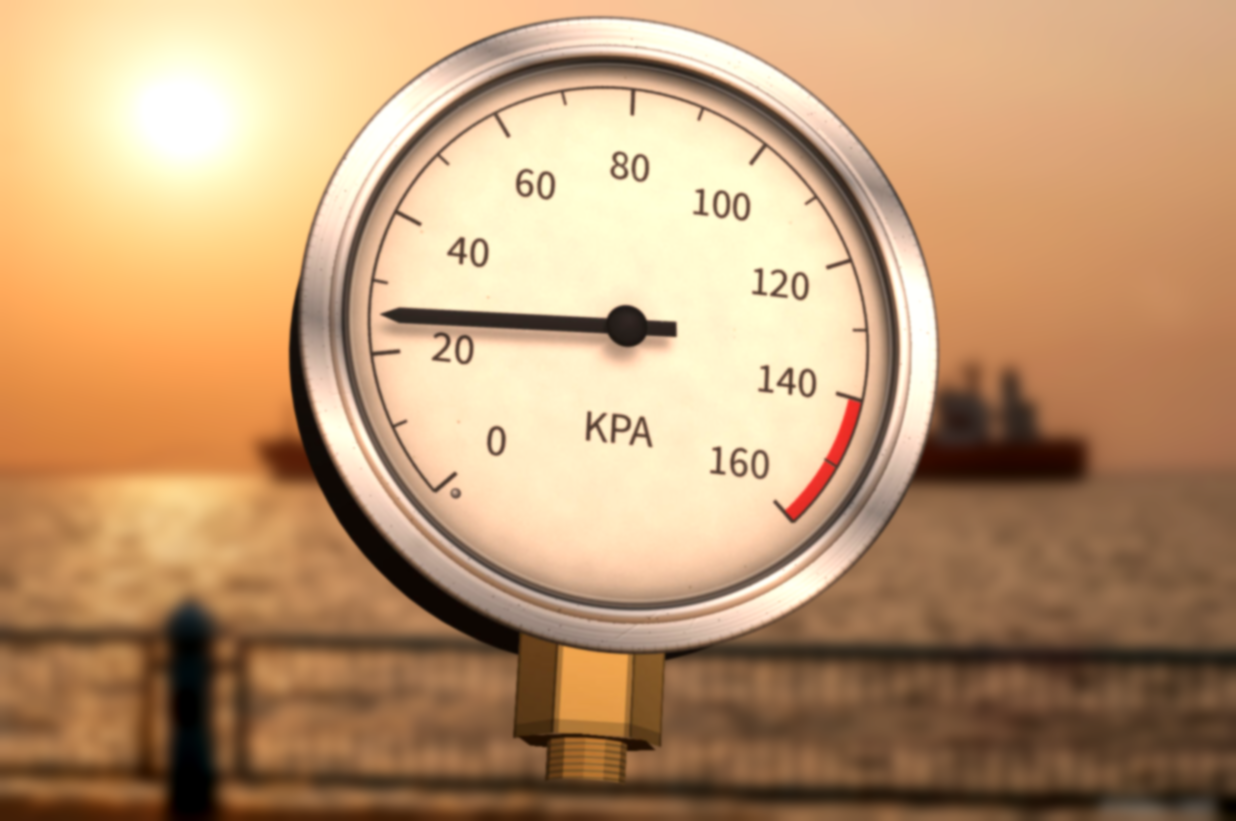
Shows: 25 kPa
